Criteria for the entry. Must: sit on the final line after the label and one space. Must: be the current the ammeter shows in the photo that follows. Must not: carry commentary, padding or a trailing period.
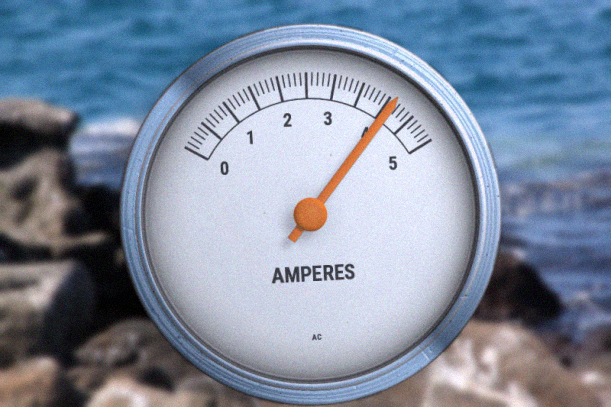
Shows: 4.1 A
